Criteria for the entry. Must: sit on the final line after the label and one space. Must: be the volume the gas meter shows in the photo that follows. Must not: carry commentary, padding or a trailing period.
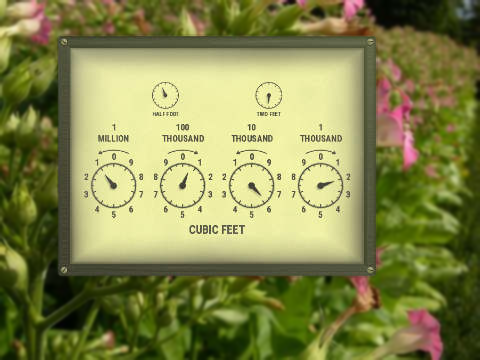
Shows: 106200 ft³
